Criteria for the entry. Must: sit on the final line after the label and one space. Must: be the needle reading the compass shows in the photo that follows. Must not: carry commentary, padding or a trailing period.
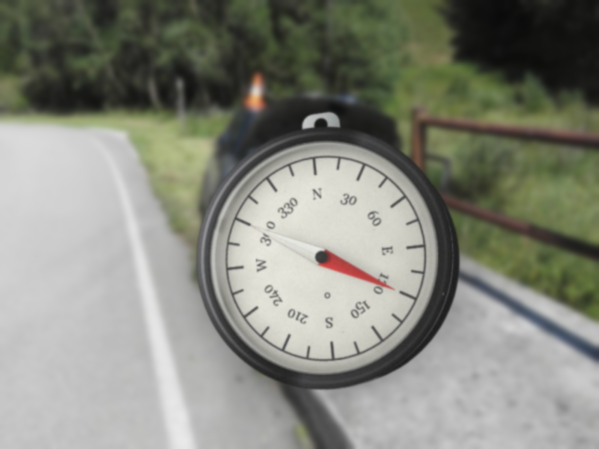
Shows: 120 °
